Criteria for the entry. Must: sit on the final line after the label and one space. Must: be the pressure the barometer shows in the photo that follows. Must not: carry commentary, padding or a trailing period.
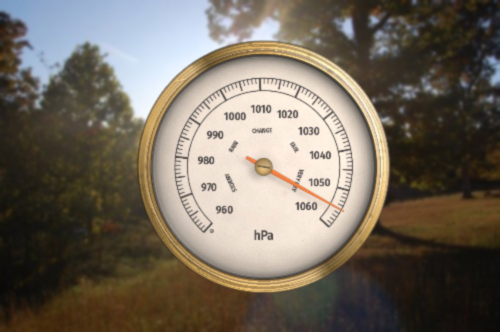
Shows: 1055 hPa
